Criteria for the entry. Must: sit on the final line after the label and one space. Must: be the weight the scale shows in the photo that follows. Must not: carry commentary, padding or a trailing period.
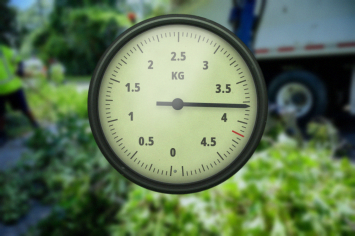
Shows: 3.8 kg
